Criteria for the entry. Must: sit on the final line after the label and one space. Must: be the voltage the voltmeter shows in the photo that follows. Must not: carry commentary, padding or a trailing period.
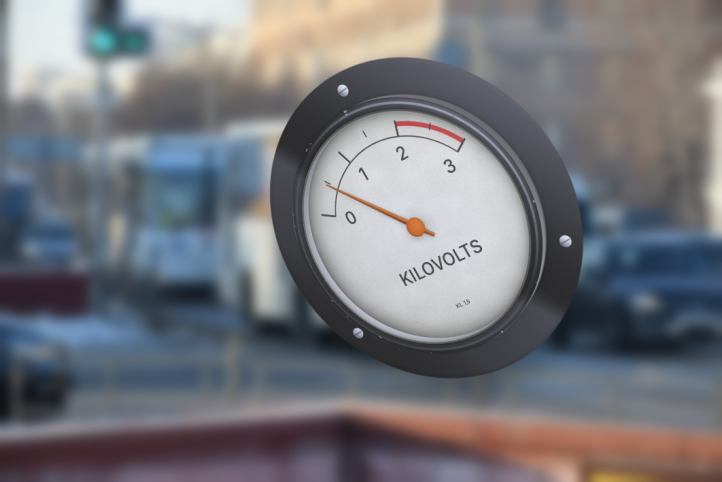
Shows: 0.5 kV
